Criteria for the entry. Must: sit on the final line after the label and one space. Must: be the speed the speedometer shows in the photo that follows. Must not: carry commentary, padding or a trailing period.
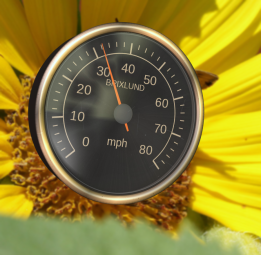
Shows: 32 mph
